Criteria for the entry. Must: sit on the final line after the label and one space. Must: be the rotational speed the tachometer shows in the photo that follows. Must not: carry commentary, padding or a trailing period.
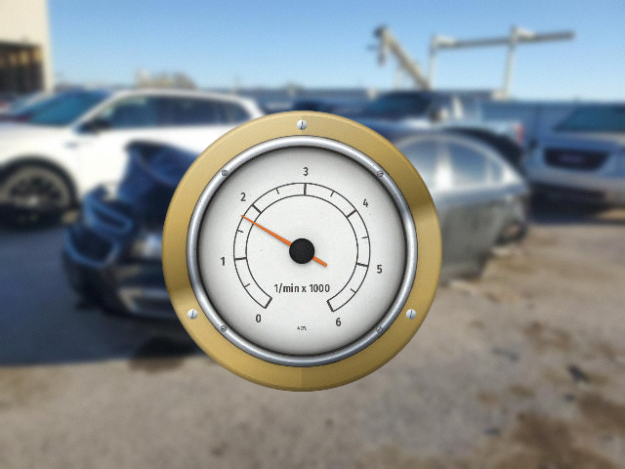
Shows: 1750 rpm
